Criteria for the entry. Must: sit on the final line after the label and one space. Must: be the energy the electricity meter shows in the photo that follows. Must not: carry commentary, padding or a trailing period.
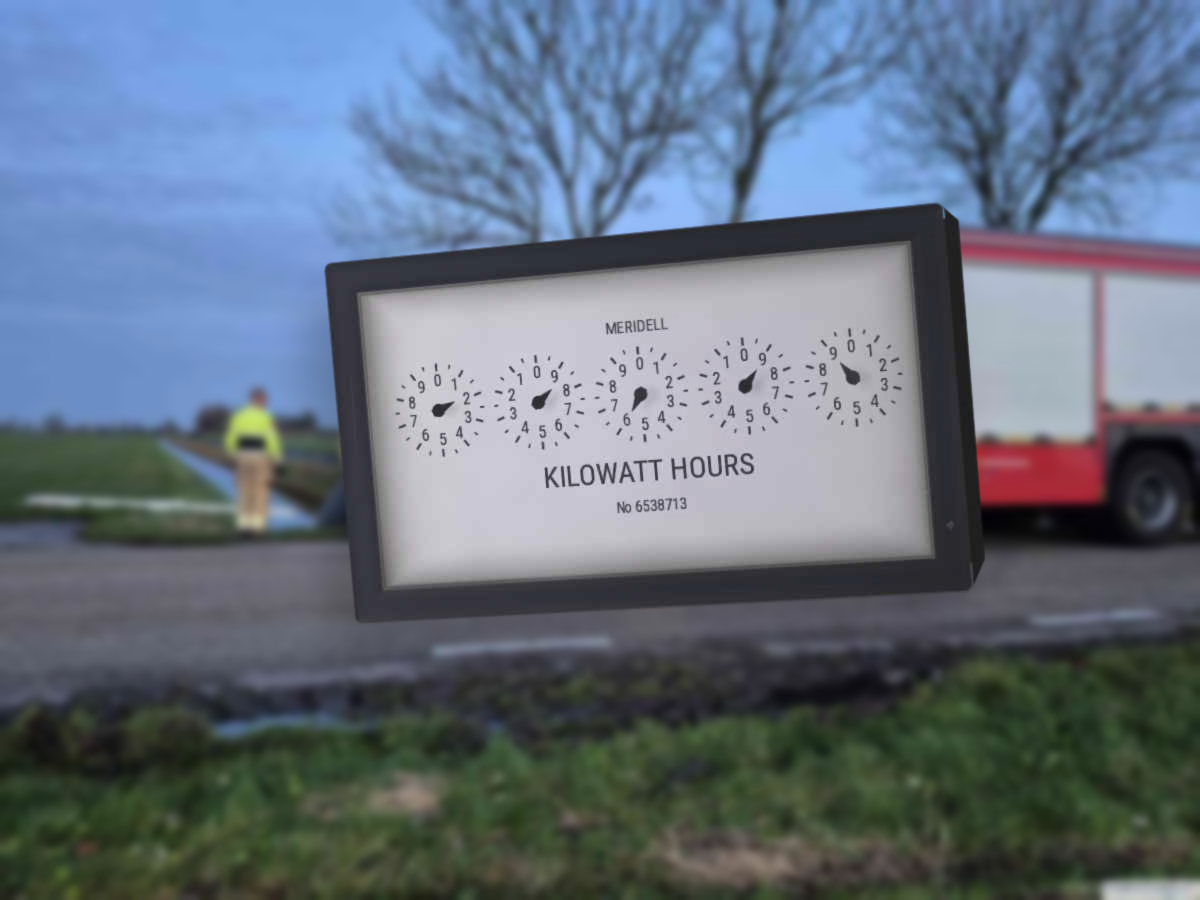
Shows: 18589 kWh
